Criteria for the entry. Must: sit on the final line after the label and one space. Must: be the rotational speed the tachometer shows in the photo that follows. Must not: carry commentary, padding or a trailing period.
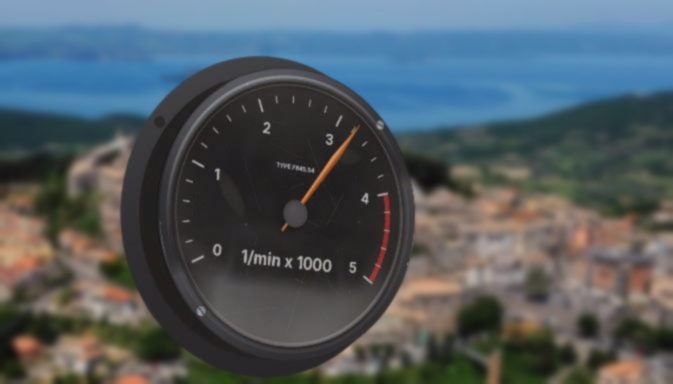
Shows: 3200 rpm
